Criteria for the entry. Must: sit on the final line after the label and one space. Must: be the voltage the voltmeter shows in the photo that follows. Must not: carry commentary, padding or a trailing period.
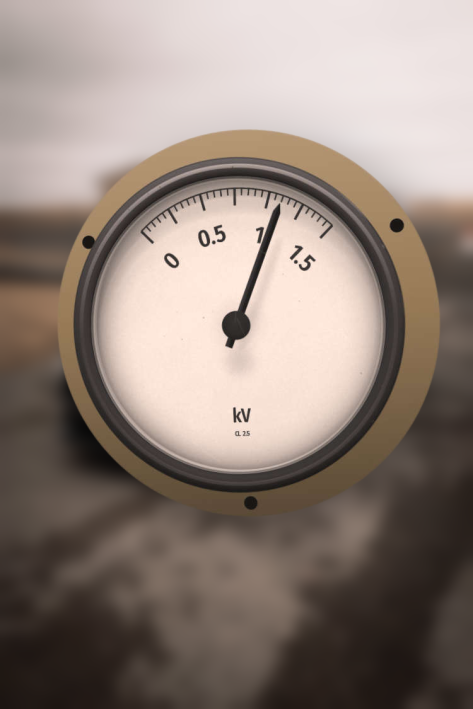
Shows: 1.1 kV
